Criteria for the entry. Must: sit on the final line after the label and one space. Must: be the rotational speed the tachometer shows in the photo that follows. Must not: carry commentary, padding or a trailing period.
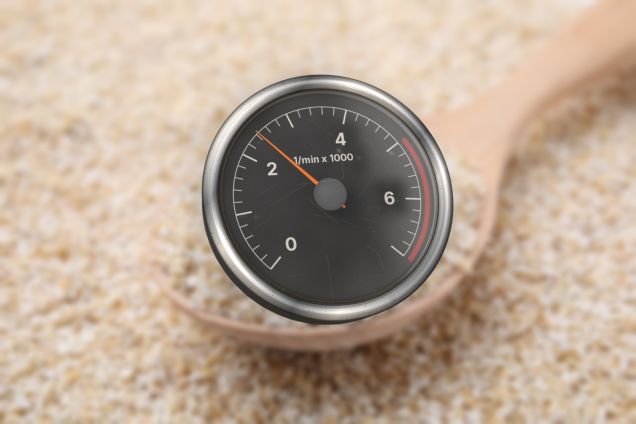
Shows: 2400 rpm
